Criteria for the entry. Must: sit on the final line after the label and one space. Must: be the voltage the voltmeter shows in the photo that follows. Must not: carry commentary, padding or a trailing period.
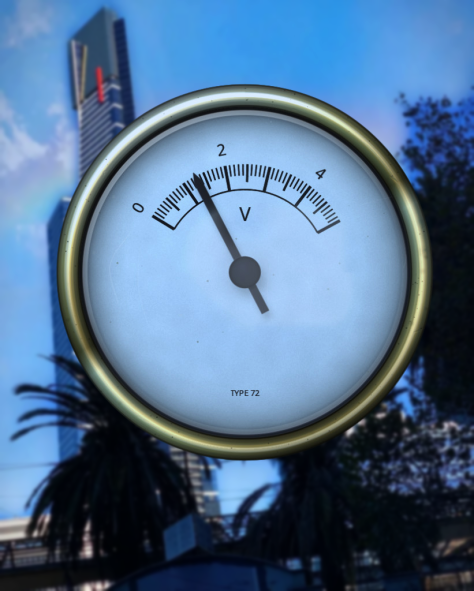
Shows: 1.3 V
